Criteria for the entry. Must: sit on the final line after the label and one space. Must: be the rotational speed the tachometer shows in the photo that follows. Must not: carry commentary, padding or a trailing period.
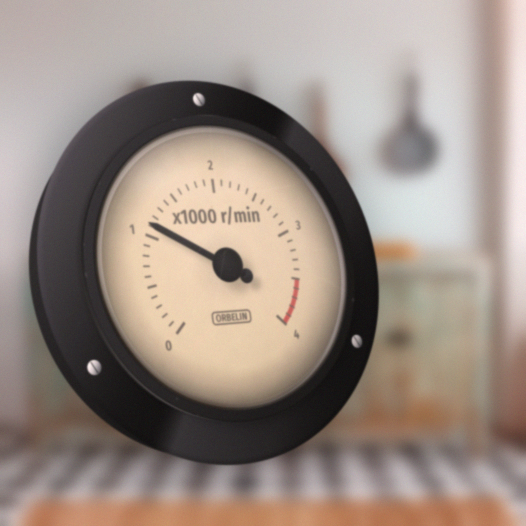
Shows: 1100 rpm
